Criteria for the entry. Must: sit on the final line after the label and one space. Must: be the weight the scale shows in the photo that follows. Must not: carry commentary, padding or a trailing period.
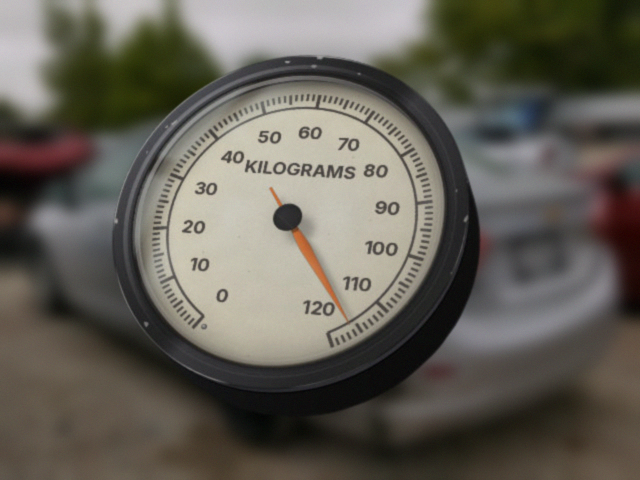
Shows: 116 kg
